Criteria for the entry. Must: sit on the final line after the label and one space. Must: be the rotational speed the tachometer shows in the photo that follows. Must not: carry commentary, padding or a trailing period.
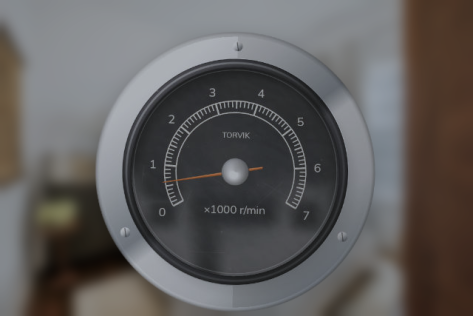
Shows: 600 rpm
